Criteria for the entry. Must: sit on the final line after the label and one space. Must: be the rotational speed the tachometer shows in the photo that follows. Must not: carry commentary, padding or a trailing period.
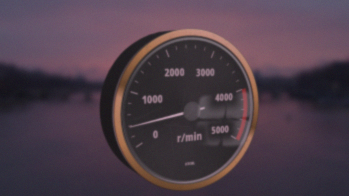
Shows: 400 rpm
